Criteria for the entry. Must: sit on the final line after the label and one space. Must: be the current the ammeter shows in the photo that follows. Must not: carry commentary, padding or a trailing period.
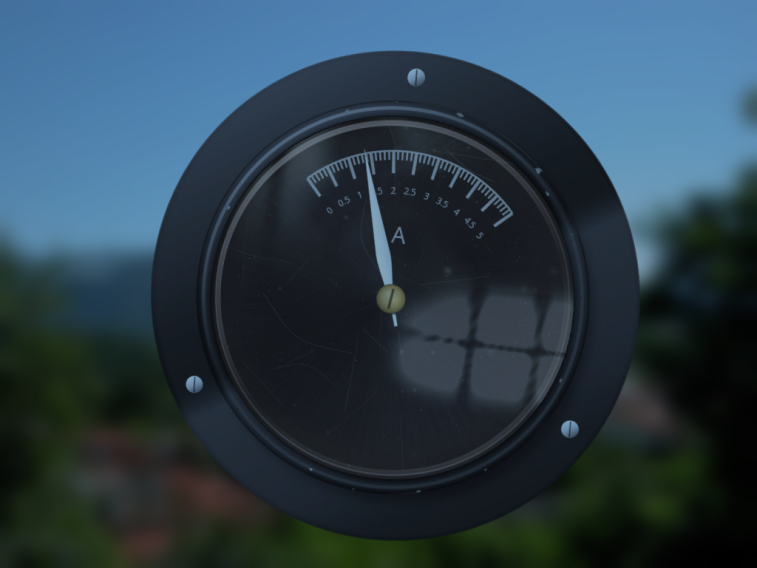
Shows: 1.4 A
